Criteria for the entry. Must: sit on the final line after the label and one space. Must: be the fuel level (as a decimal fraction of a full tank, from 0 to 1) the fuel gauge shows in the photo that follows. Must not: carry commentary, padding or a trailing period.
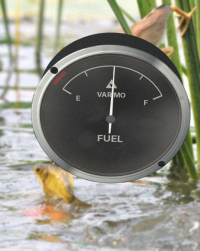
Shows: 0.5
